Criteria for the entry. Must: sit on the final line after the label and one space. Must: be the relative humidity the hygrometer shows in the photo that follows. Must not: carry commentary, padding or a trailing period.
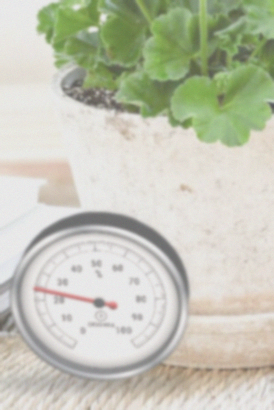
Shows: 25 %
